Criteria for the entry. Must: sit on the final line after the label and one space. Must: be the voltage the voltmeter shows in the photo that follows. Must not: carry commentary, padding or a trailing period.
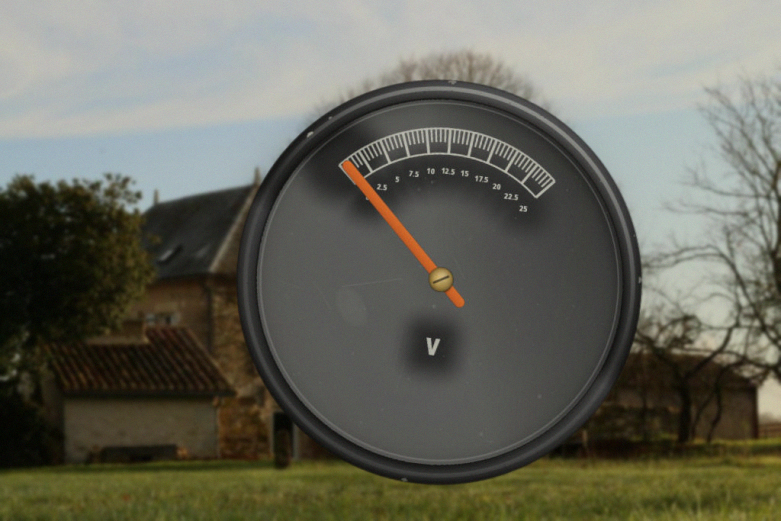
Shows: 0.5 V
